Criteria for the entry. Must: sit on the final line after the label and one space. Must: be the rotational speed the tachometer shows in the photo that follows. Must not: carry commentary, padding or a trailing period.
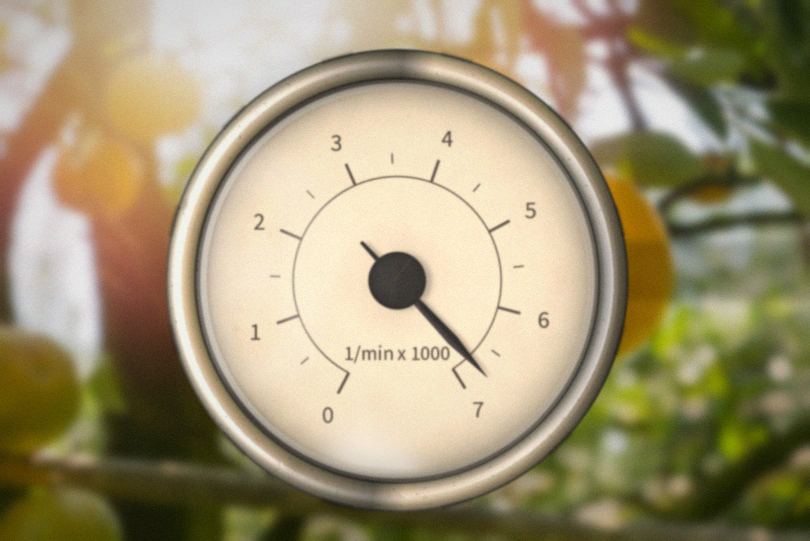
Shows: 6750 rpm
